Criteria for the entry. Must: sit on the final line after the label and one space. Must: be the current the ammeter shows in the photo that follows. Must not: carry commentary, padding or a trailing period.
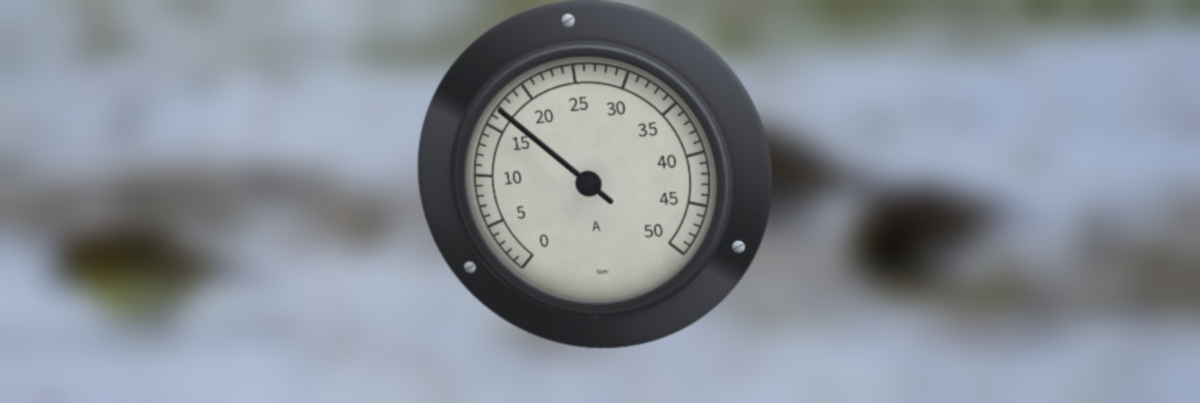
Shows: 17 A
